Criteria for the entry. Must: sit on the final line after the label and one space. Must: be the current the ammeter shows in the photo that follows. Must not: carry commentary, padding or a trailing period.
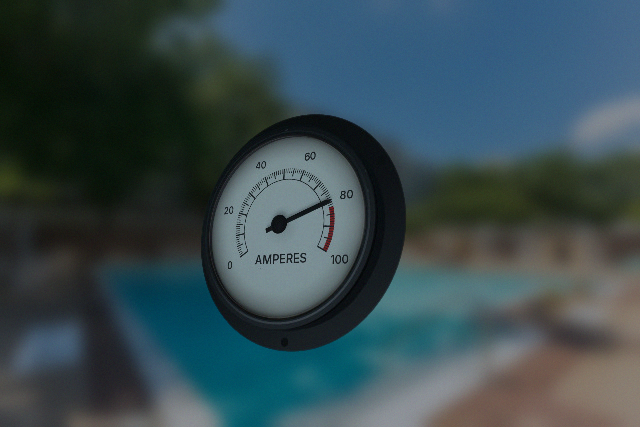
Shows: 80 A
